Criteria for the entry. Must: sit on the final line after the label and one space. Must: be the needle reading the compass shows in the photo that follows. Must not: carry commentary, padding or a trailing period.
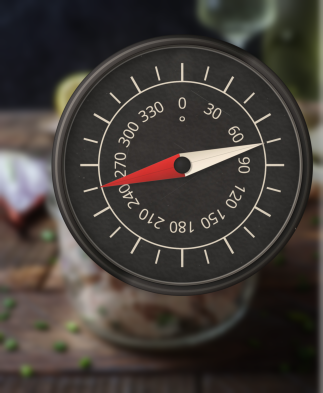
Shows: 255 °
